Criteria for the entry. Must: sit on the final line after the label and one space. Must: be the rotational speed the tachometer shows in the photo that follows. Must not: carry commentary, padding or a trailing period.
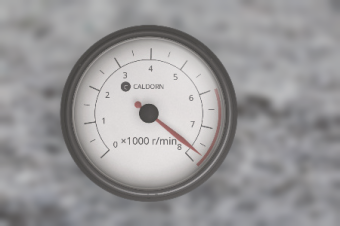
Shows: 7750 rpm
